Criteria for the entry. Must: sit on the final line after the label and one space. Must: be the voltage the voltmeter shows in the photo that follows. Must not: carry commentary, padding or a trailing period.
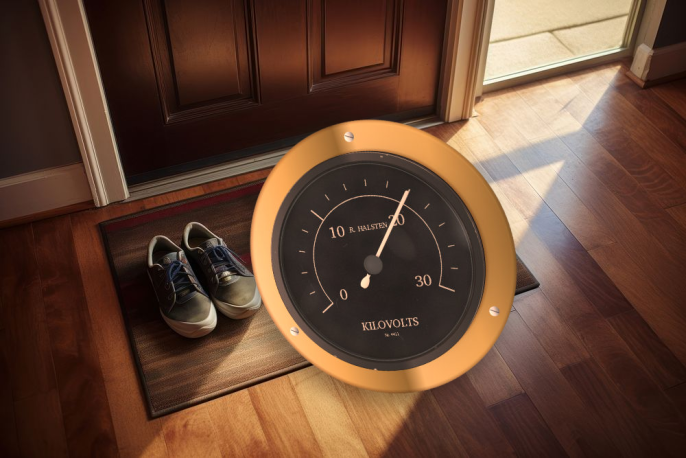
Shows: 20 kV
